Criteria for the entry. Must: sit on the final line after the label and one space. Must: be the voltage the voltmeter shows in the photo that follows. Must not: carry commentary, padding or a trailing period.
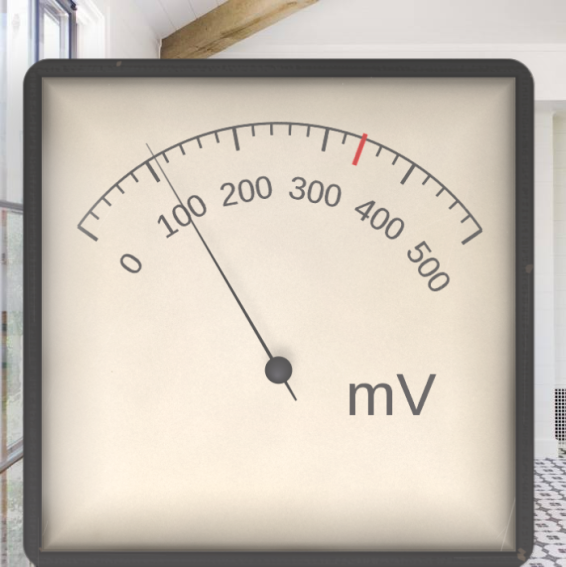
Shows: 110 mV
